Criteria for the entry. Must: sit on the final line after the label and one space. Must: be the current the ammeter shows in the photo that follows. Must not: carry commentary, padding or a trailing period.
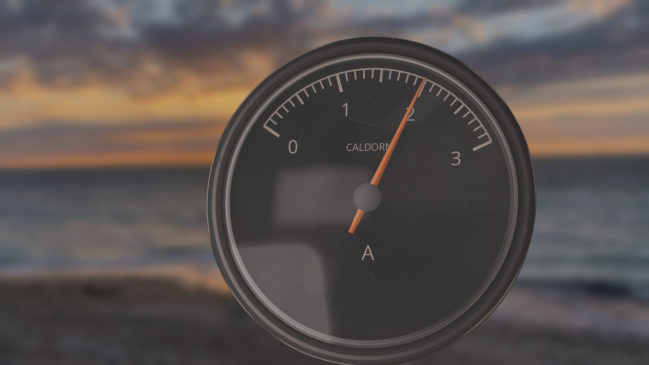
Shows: 2 A
